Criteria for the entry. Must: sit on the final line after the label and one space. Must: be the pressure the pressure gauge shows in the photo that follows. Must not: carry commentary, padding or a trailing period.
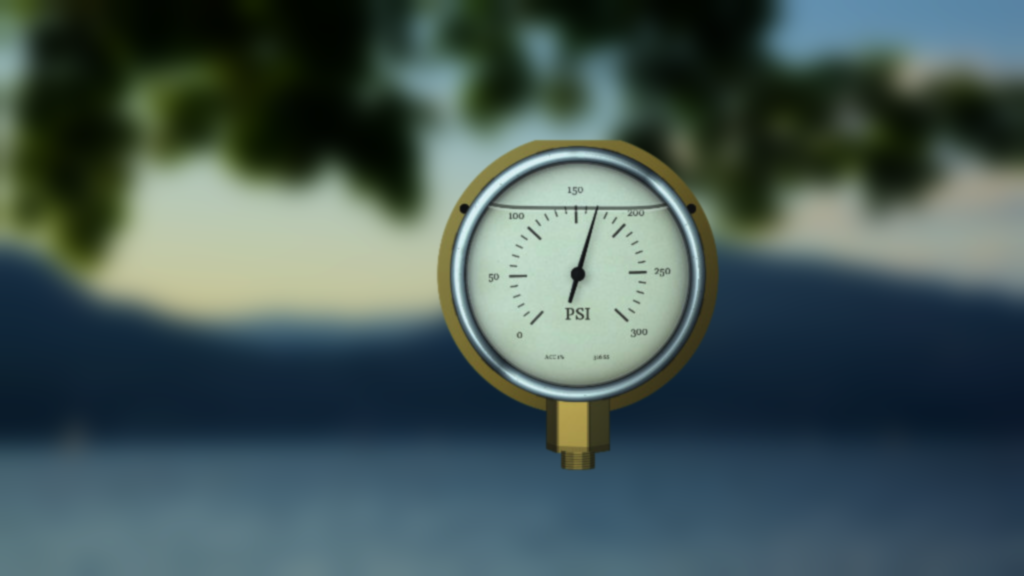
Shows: 170 psi
